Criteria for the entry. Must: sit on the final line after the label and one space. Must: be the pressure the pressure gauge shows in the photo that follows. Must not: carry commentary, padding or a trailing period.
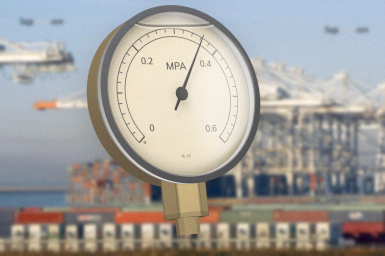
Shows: 0.36 MPa
